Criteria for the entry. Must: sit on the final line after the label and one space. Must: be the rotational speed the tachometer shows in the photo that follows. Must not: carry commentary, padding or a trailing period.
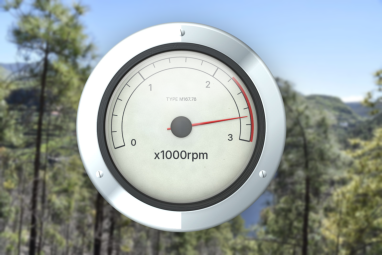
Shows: 2700 rpm
